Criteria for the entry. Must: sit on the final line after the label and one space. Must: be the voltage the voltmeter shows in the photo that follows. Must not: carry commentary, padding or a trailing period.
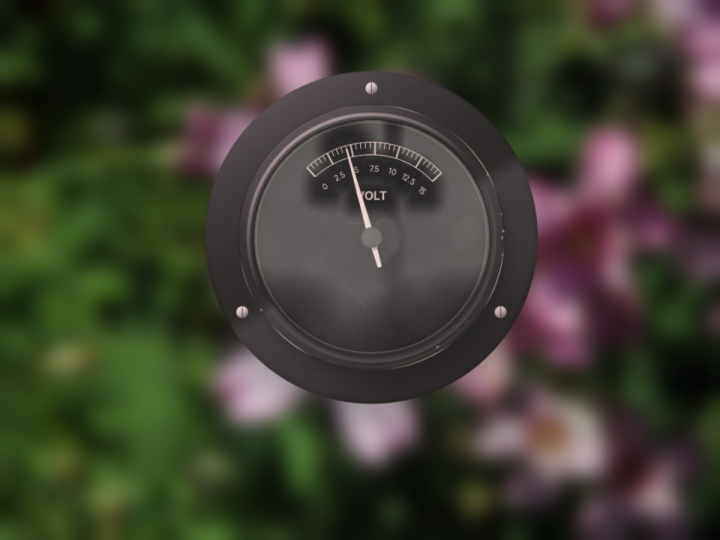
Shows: 4.5 V
